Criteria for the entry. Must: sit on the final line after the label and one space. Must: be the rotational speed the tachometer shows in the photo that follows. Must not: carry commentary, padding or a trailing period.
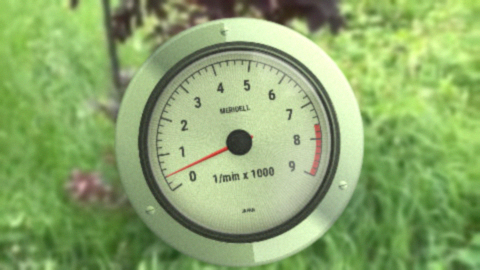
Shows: 400 rpm
